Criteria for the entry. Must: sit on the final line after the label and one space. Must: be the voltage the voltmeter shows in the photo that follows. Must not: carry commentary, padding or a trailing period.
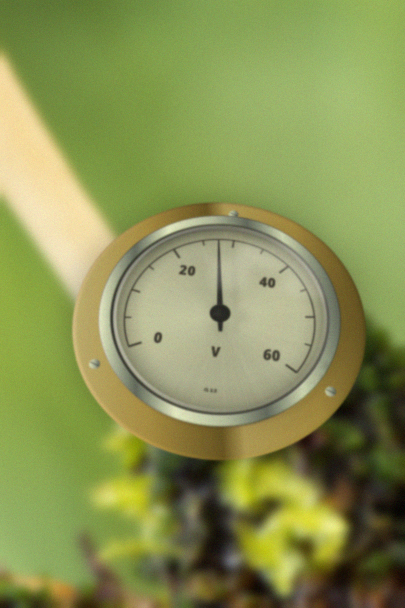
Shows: 27.5 V
